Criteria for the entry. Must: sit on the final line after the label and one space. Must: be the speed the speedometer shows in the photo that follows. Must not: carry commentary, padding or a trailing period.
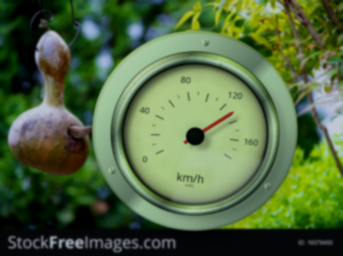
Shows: 130 km/h
